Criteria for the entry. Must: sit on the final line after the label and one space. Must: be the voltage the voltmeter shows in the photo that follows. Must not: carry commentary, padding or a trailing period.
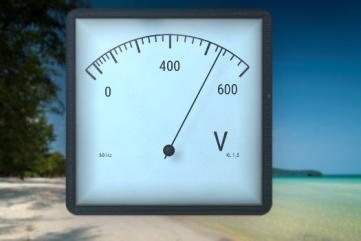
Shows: 530 V
